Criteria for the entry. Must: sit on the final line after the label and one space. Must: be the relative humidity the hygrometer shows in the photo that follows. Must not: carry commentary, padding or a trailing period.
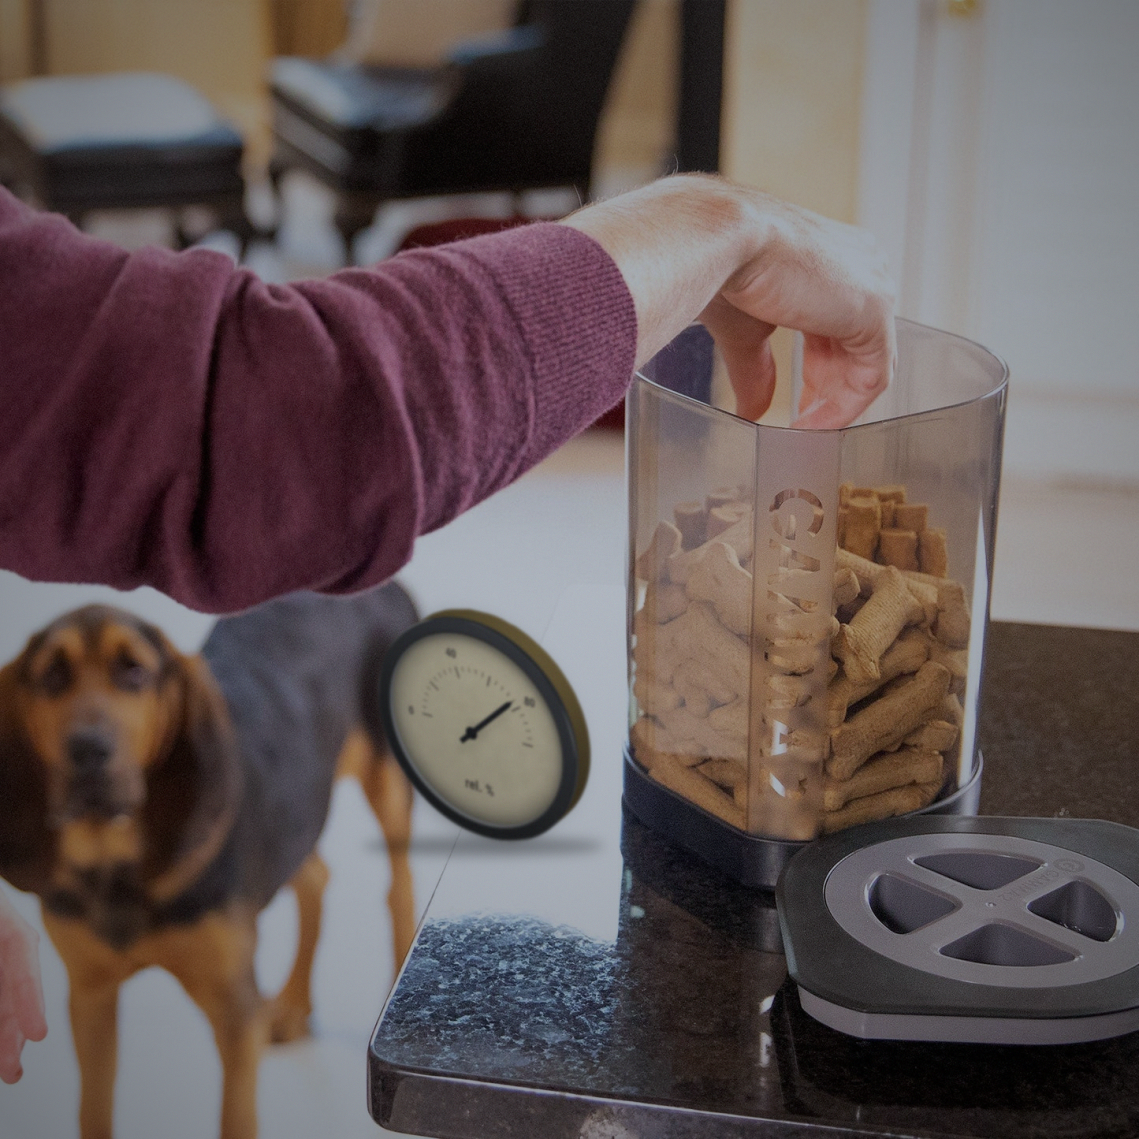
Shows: 76 %
